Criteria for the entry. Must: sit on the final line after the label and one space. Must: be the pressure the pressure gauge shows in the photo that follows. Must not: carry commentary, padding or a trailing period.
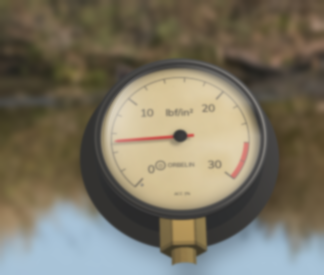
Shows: 5 psi
